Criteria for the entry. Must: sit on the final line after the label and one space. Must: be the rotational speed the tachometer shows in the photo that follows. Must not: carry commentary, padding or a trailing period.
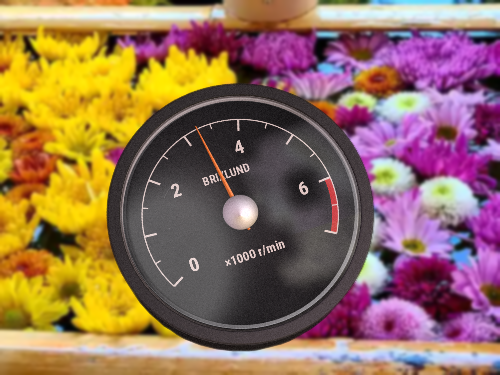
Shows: 3250 rpm
